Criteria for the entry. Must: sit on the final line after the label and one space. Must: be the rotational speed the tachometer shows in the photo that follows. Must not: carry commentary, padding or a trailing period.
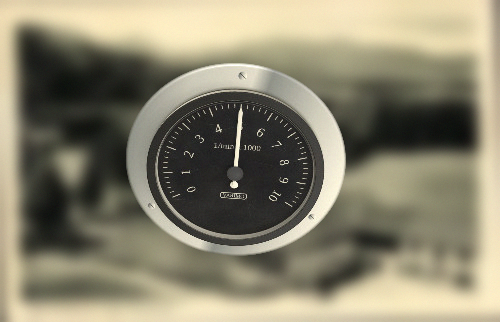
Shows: 5000 rpm
